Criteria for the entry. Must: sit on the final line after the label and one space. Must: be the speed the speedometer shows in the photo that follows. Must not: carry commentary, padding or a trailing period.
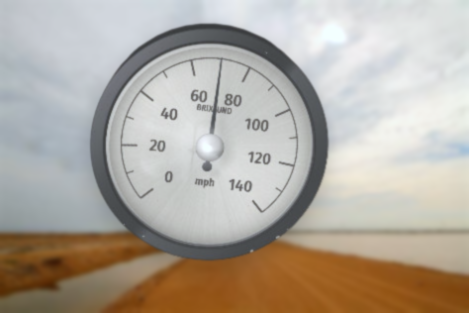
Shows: 70 mph
